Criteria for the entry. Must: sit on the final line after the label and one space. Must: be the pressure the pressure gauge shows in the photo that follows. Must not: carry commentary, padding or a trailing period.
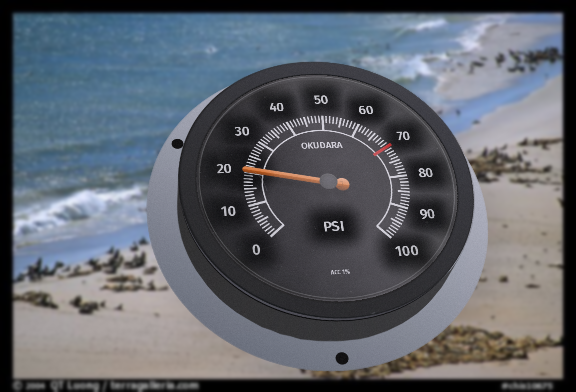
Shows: 20 psi
